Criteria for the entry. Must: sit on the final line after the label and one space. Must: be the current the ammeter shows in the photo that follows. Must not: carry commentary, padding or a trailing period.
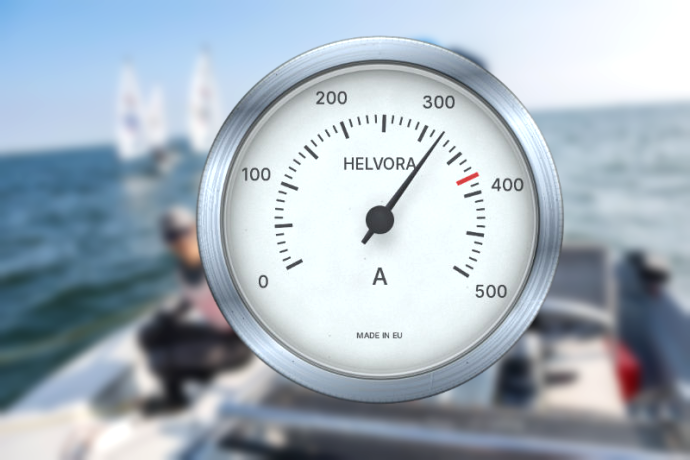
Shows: 320 A
